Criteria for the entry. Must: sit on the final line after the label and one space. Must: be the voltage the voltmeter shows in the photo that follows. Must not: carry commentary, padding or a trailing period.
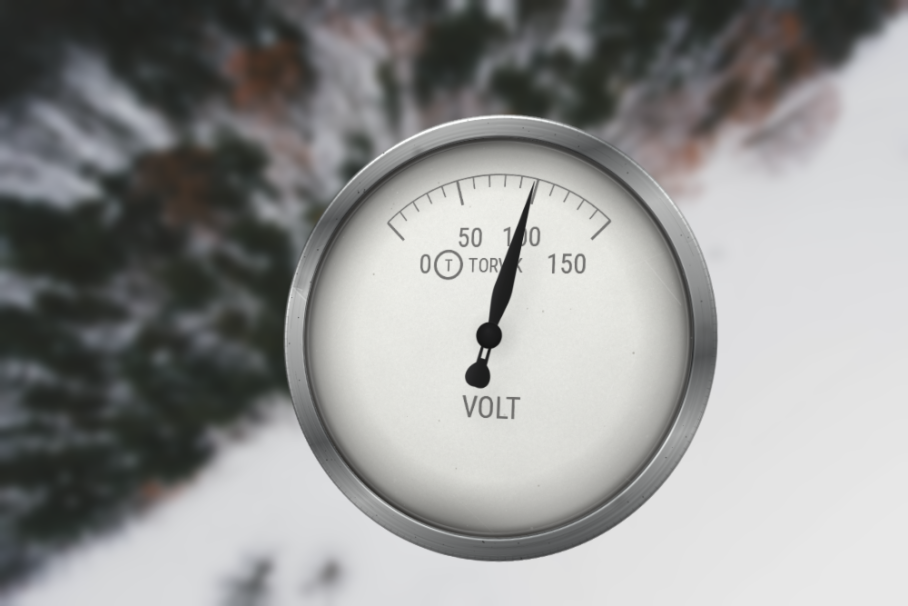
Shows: 100 V
